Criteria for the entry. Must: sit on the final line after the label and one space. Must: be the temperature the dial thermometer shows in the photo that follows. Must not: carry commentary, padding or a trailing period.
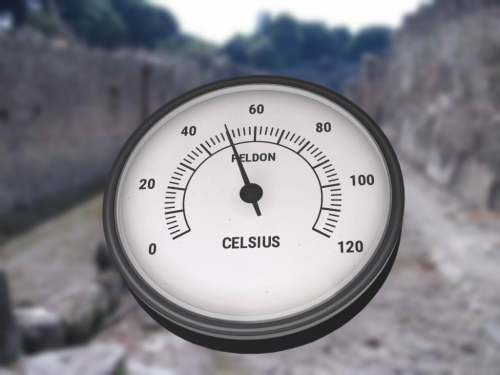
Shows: 50 °C
